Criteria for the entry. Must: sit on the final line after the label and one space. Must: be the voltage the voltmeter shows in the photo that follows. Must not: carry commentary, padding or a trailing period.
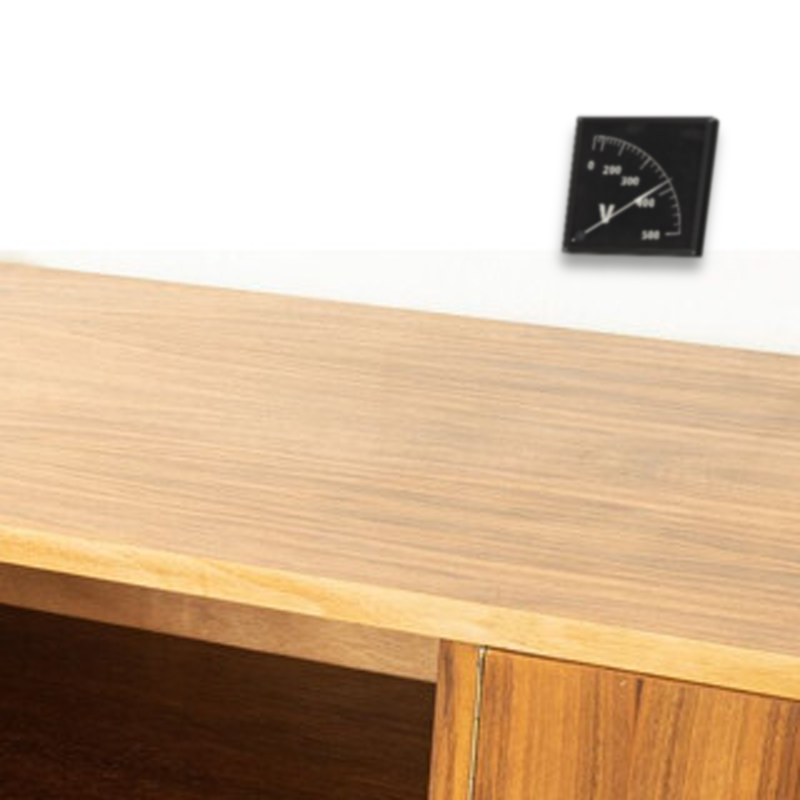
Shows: 380 V
